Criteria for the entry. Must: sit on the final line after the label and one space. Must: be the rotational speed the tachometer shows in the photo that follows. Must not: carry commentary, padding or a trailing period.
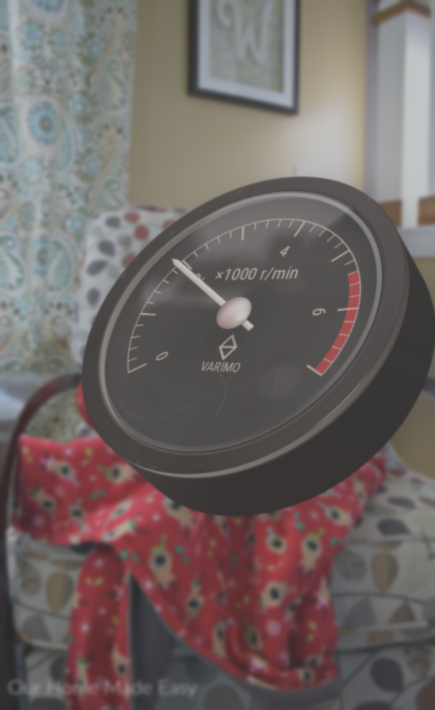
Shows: 1900 rpm
